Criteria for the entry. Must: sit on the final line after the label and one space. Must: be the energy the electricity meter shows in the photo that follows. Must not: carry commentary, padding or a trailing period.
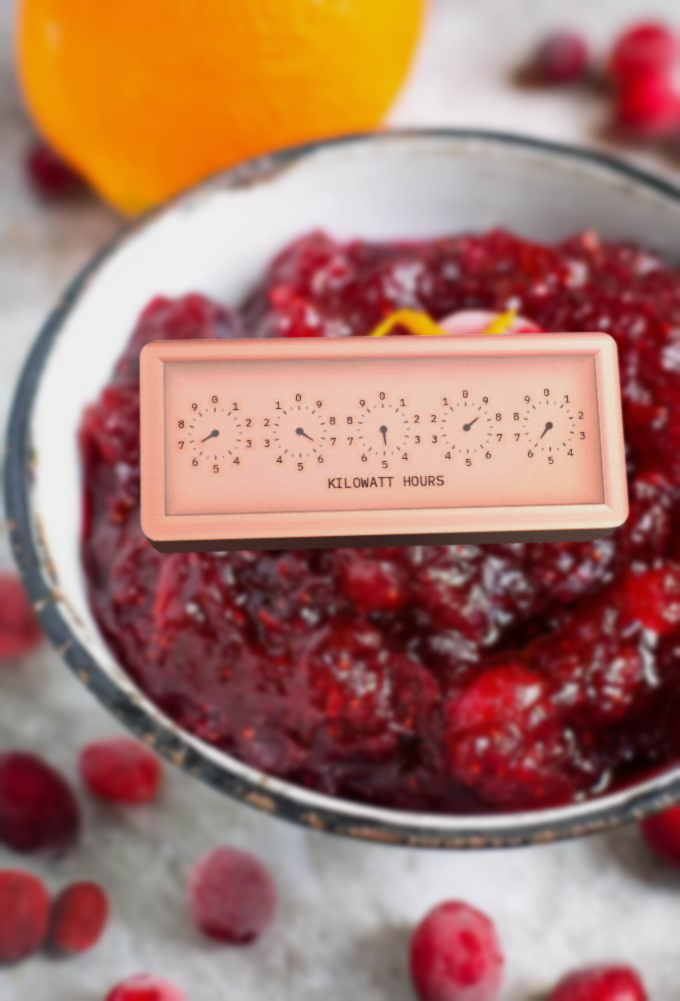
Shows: 66486 kWh
